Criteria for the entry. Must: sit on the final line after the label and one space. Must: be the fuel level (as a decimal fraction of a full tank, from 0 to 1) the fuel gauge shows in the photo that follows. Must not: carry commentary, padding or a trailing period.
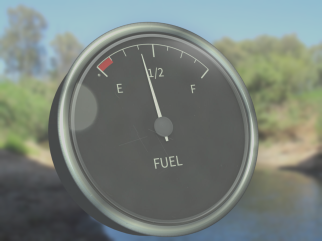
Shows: 0.375
